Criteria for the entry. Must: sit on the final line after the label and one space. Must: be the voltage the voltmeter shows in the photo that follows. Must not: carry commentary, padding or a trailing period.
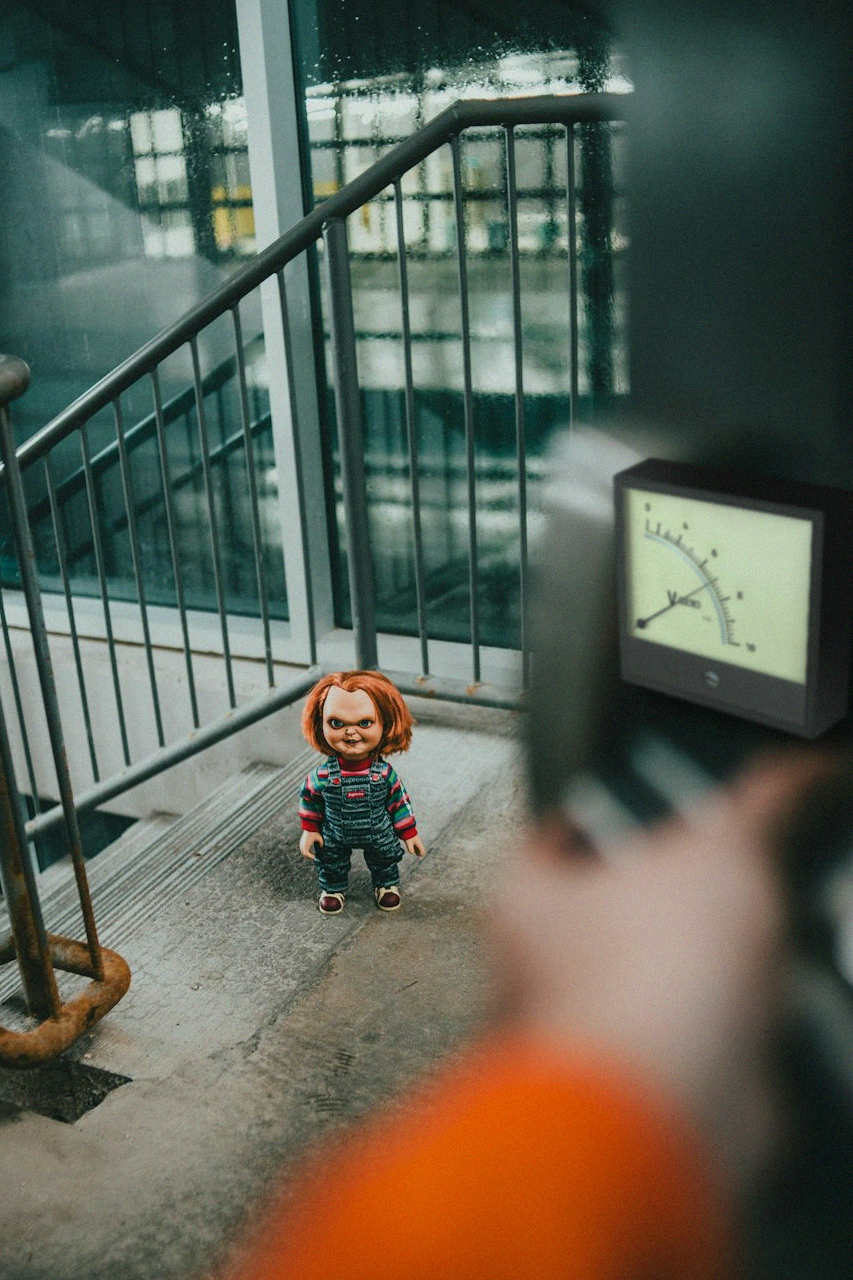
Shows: 7 V
